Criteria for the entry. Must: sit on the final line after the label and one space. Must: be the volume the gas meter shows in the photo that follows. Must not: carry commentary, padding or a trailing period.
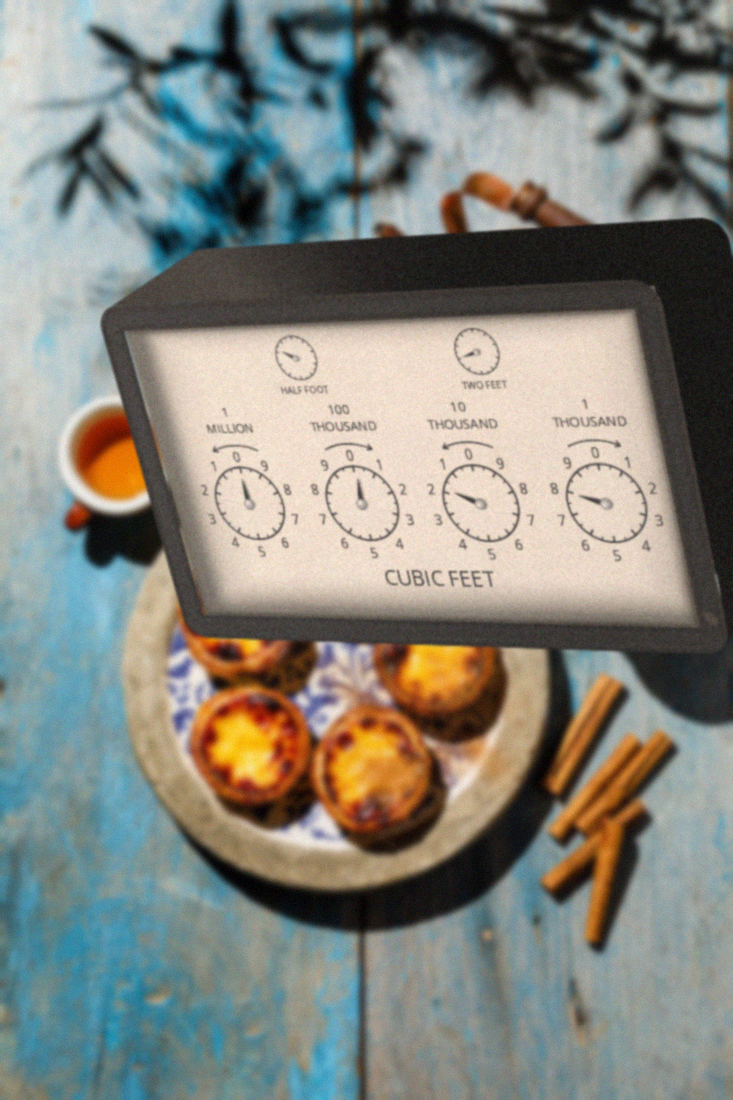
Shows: 1800 ft³
